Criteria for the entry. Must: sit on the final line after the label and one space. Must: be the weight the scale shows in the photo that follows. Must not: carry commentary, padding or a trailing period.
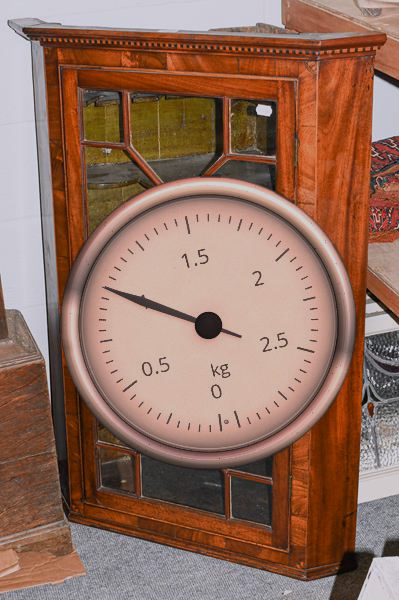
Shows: 1 kg
